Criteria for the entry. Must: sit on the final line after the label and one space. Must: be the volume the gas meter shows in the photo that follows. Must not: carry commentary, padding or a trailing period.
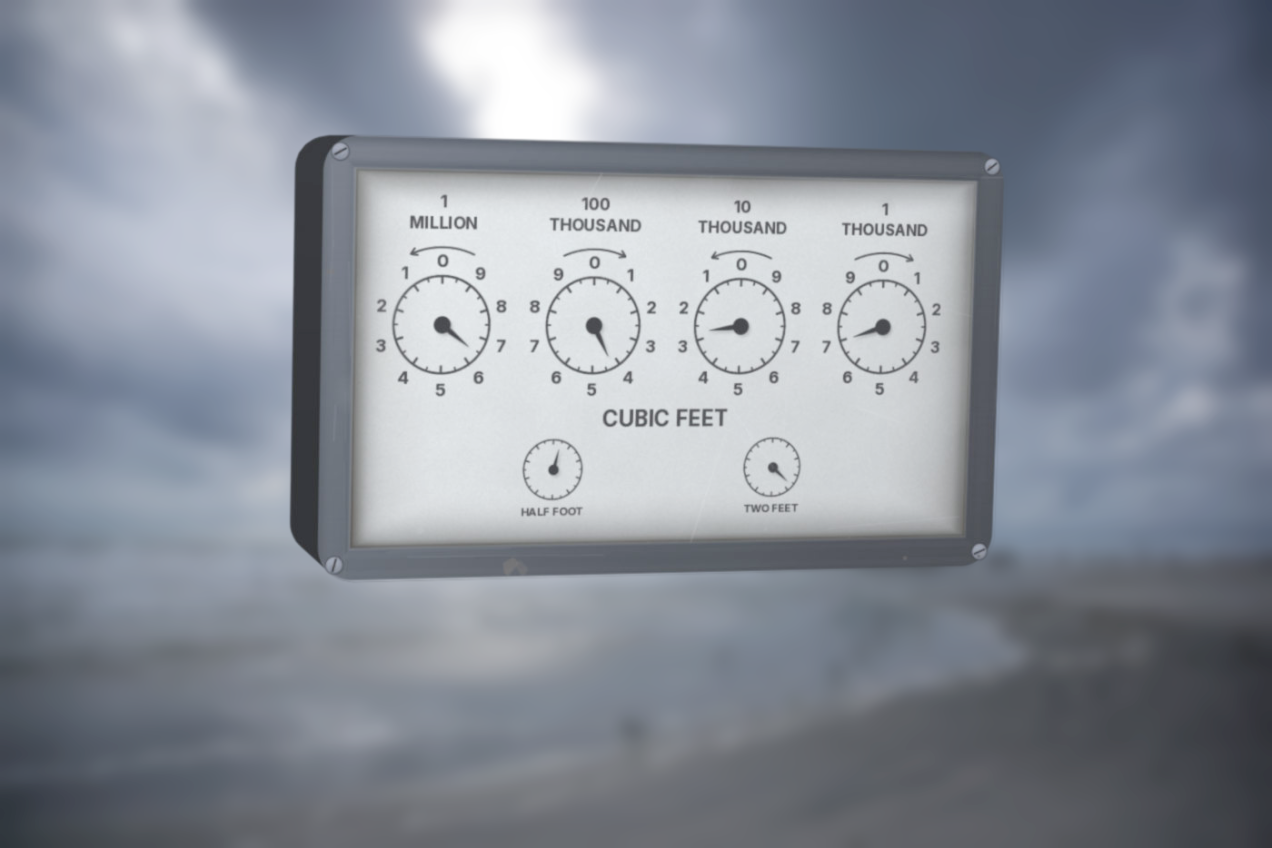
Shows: 642700 ft³
